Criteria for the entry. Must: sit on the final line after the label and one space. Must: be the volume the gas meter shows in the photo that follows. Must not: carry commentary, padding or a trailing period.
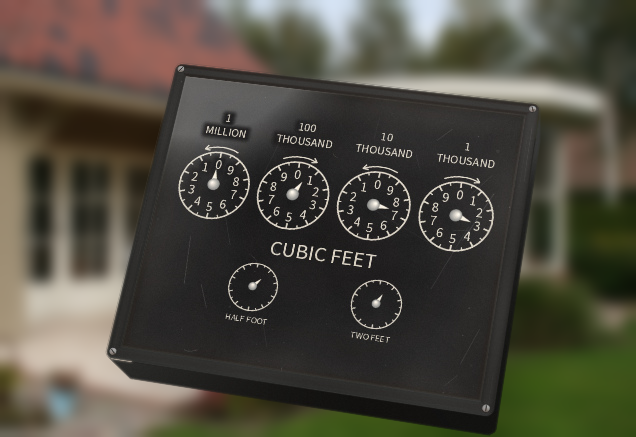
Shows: 7300 ft³
